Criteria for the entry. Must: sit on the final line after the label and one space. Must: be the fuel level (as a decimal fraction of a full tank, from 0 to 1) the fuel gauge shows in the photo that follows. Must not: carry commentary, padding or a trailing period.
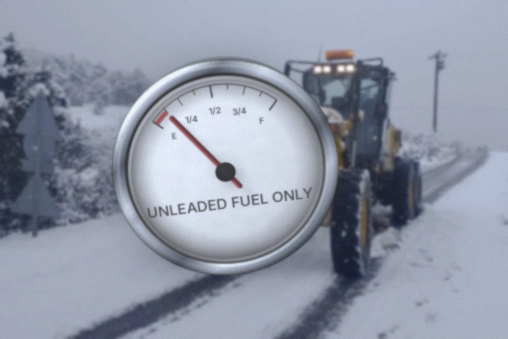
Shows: 0.125
